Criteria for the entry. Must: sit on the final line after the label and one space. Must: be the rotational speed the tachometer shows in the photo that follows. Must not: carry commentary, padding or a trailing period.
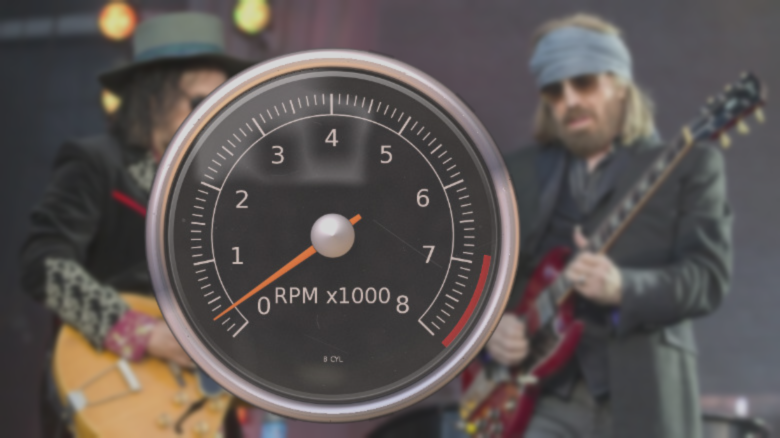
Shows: 300 rpm
